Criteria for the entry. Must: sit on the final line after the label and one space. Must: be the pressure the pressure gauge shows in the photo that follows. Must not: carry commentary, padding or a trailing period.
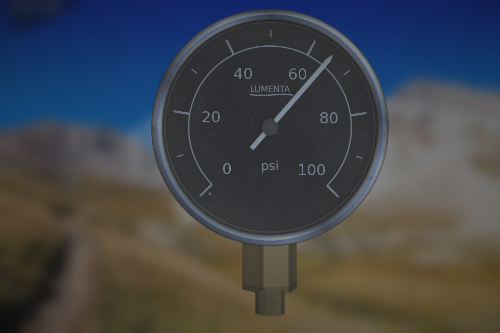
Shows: 65 psi
